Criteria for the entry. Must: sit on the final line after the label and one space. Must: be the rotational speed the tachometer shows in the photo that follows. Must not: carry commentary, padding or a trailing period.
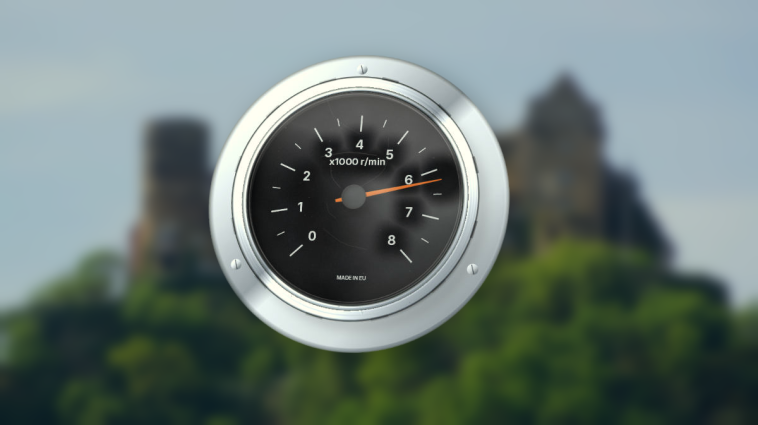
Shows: 6250 rpm
